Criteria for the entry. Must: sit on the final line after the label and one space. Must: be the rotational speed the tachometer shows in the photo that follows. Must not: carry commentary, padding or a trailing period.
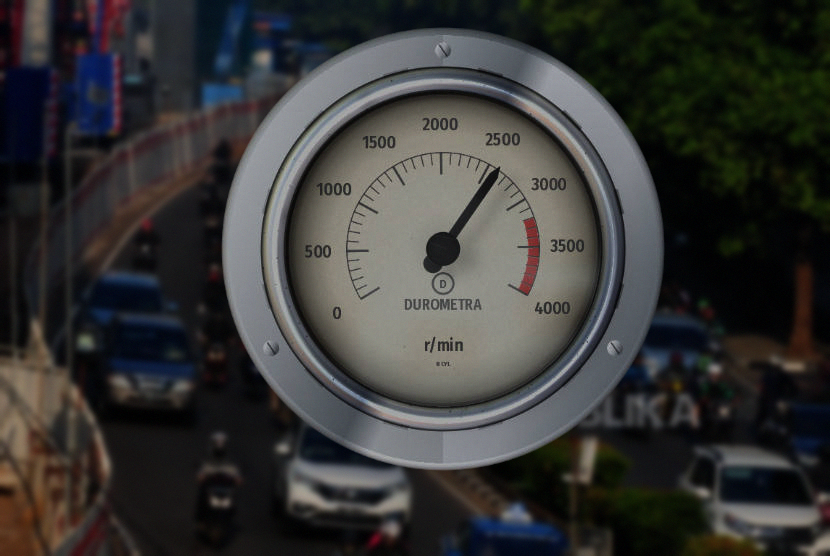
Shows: 2600 rpm
